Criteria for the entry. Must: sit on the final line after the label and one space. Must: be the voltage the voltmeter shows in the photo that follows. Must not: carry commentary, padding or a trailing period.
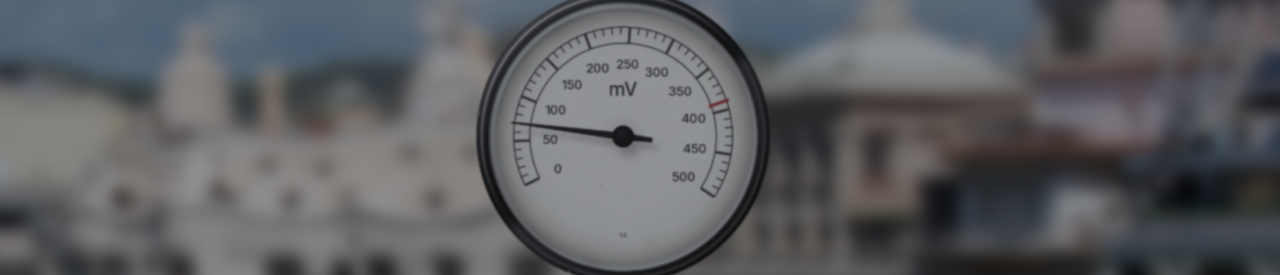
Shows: 70 mV
